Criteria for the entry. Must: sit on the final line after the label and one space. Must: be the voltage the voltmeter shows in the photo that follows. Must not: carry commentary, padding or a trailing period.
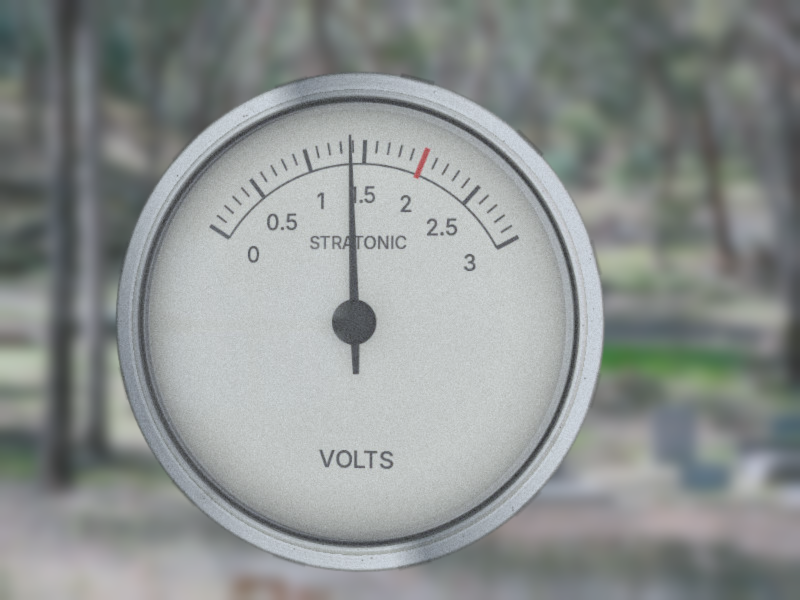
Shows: 1.4 V
